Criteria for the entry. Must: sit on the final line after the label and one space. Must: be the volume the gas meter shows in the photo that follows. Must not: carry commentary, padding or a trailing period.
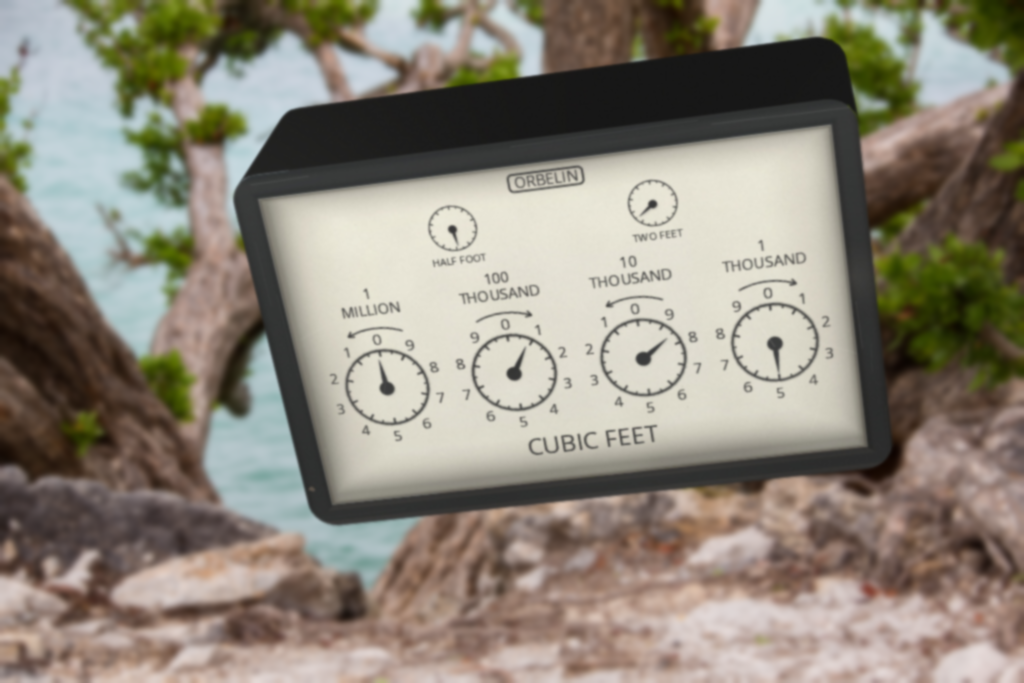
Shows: 8500 ft³
